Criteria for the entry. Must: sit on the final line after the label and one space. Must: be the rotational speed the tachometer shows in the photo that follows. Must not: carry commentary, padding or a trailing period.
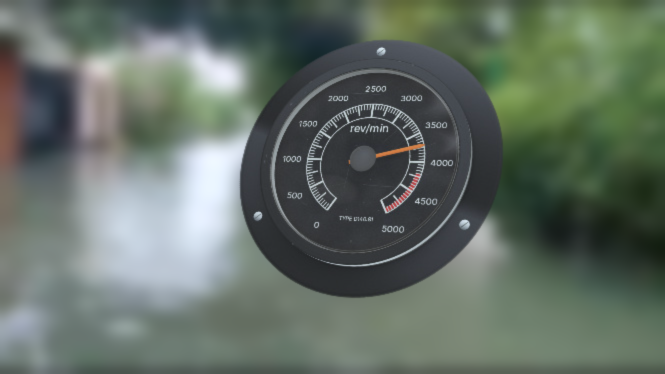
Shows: 3750 rpm
